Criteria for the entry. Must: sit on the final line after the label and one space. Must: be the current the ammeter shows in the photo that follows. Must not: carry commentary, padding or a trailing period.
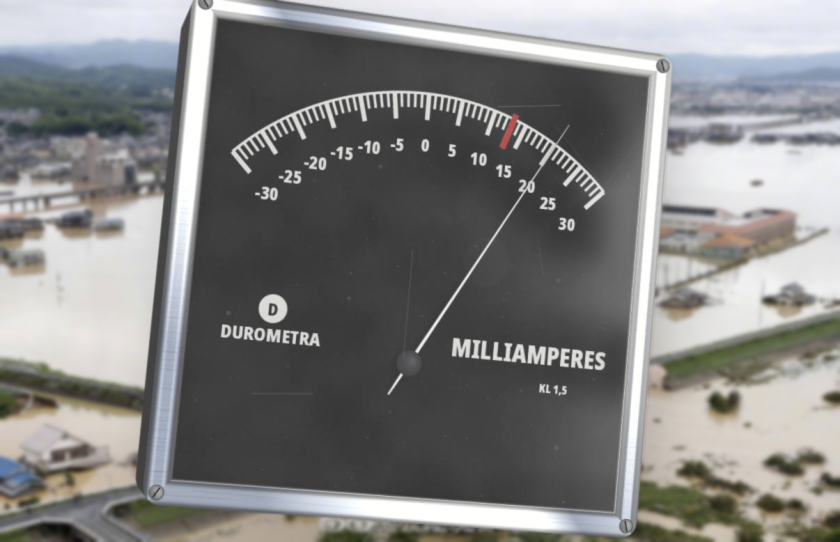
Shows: 20 mA
